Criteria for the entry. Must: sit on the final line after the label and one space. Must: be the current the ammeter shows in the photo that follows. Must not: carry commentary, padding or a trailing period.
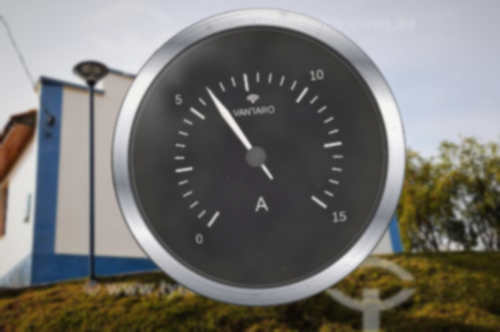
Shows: 6 A
